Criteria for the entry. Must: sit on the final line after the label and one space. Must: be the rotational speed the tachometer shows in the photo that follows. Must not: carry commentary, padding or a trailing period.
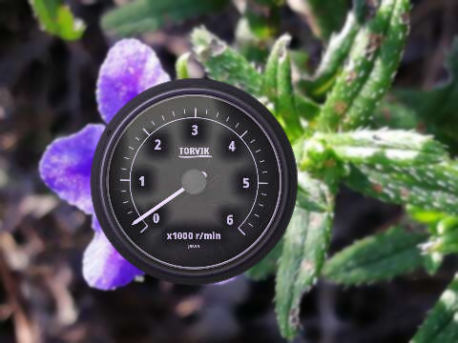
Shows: 200 rpm
